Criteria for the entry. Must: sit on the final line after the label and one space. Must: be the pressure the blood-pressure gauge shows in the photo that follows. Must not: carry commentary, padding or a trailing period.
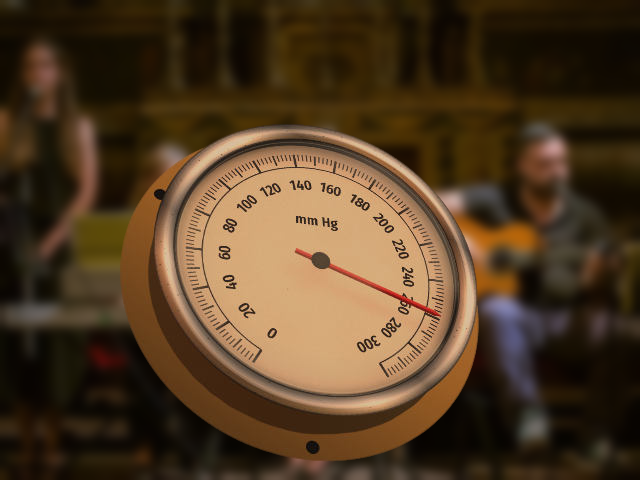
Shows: 260 mmHg
